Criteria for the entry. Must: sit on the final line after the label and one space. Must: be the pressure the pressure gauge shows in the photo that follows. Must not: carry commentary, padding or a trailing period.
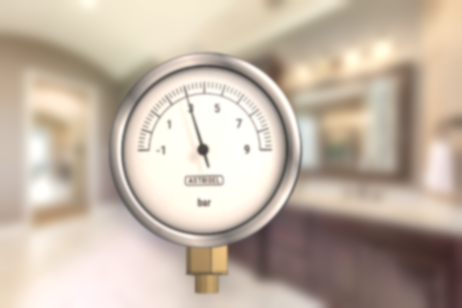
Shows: 3 bar
